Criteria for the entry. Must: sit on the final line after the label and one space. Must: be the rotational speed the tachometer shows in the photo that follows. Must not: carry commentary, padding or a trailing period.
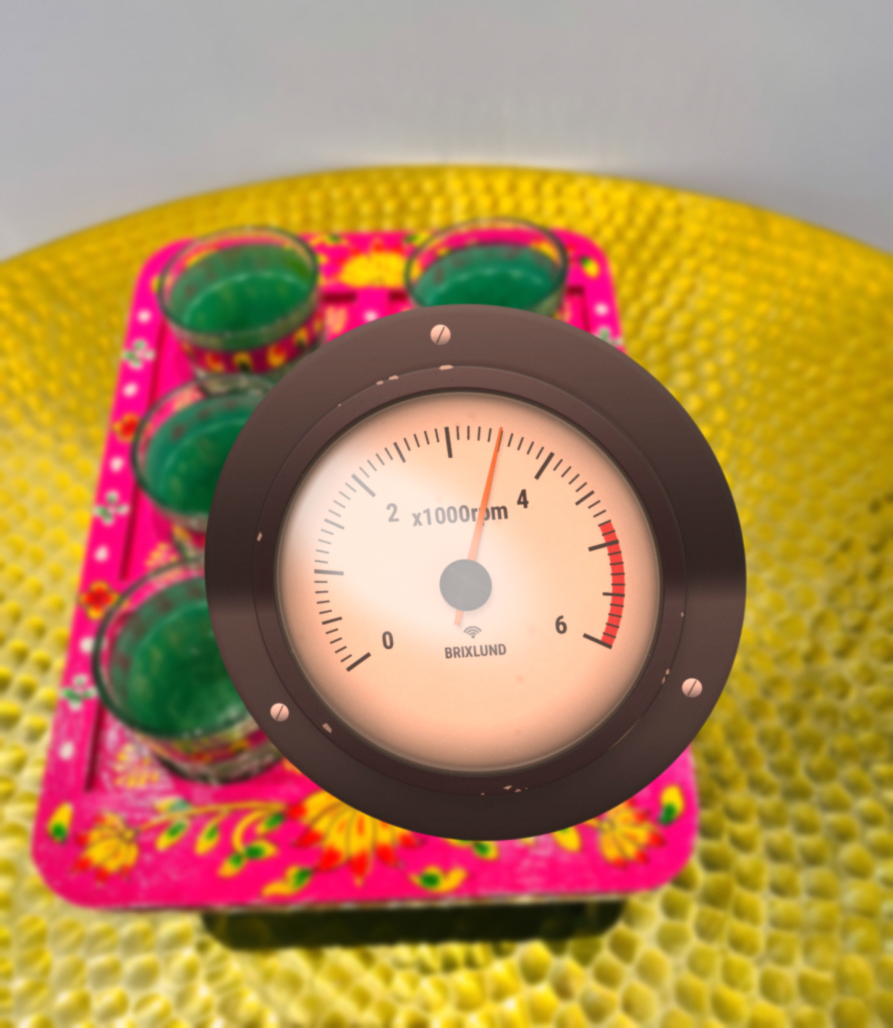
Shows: 3500 rpm
